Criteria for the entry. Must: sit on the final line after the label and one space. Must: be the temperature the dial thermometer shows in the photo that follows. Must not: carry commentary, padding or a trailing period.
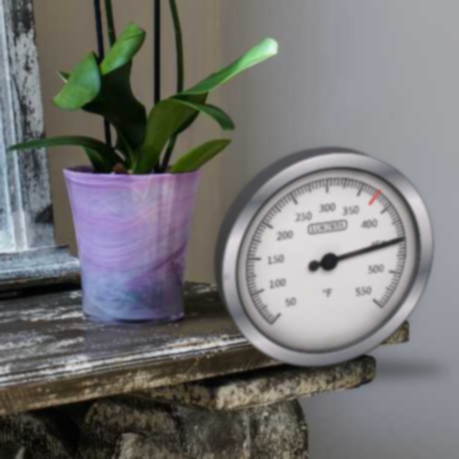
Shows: 450 °F
